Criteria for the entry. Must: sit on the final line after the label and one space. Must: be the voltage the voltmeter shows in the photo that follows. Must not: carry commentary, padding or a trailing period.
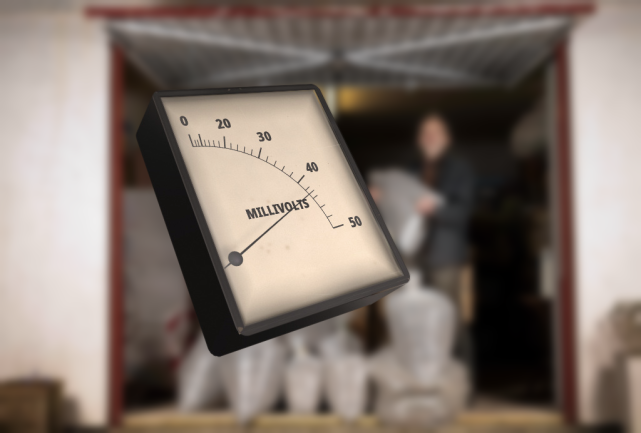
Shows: 43 mV
